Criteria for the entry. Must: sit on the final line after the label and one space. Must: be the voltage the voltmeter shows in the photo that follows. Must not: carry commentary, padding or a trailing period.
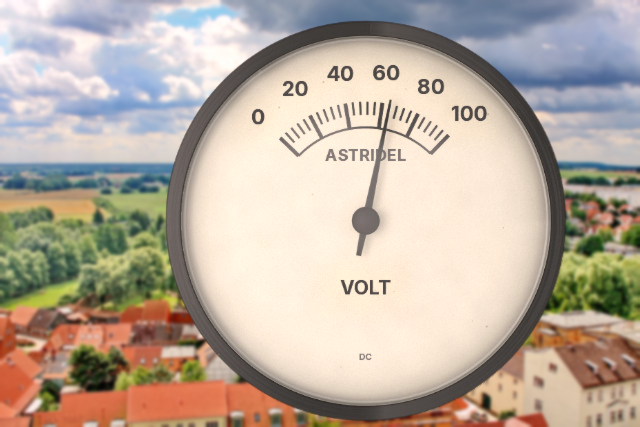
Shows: 64 V
